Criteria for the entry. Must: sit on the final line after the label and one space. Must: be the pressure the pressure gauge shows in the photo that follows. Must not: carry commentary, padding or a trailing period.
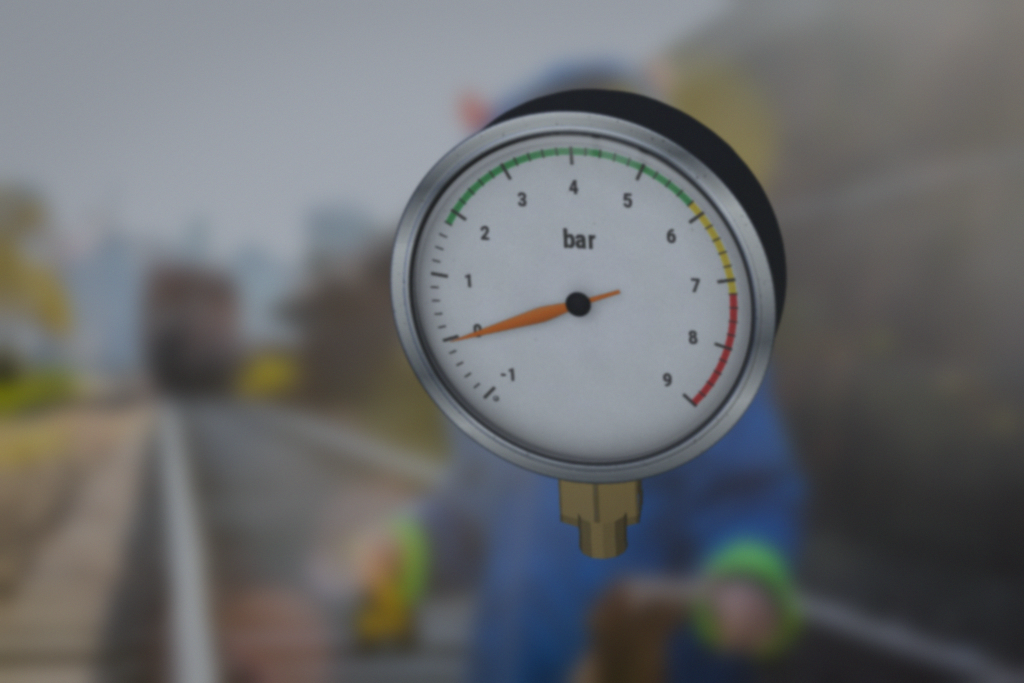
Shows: 0 bar
